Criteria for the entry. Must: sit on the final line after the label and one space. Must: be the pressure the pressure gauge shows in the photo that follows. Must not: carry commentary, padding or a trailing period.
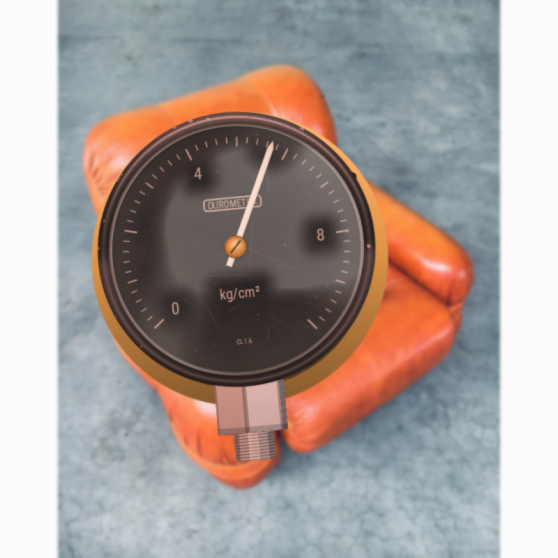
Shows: 5.7 kg/cm²
